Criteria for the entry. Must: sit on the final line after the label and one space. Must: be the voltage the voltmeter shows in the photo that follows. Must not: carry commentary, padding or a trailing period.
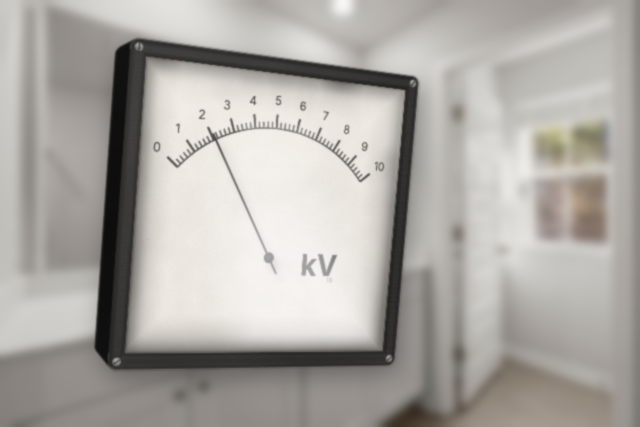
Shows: 2 kV
